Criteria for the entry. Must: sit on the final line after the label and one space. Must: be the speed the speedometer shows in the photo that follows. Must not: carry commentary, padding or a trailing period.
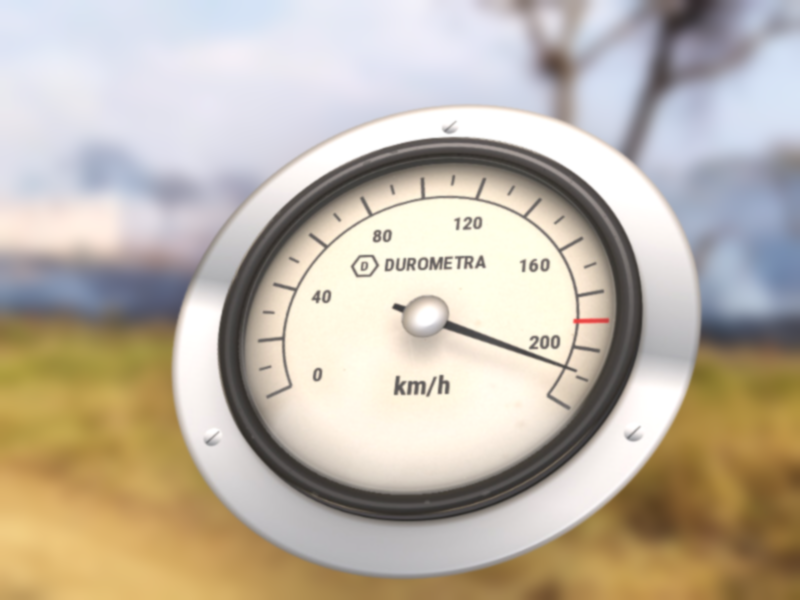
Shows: 210 km/h
